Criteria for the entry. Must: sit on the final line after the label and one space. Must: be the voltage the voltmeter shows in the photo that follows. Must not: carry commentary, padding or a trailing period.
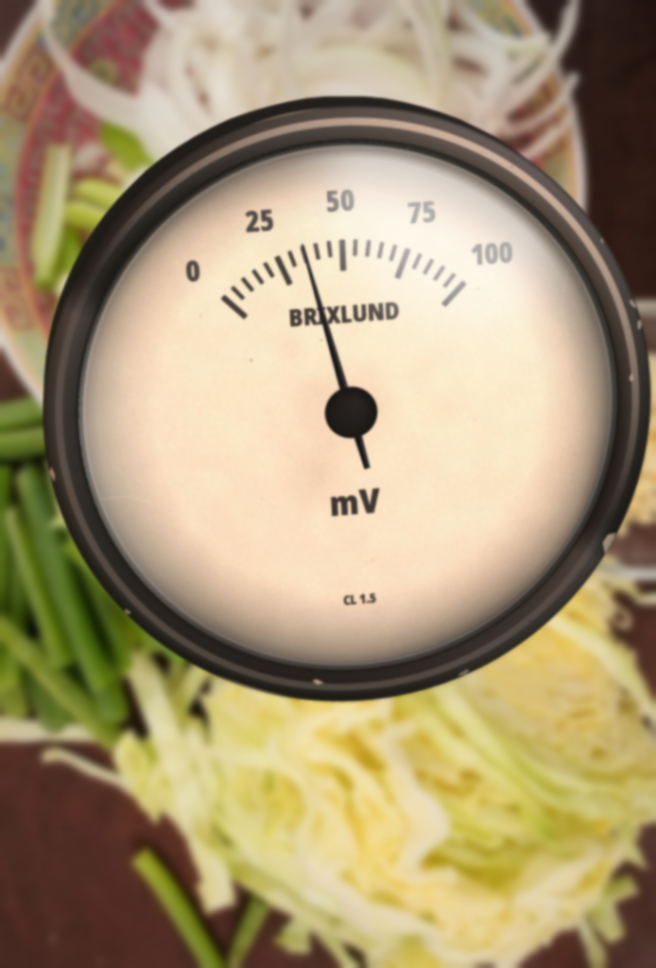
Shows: 35 mV
